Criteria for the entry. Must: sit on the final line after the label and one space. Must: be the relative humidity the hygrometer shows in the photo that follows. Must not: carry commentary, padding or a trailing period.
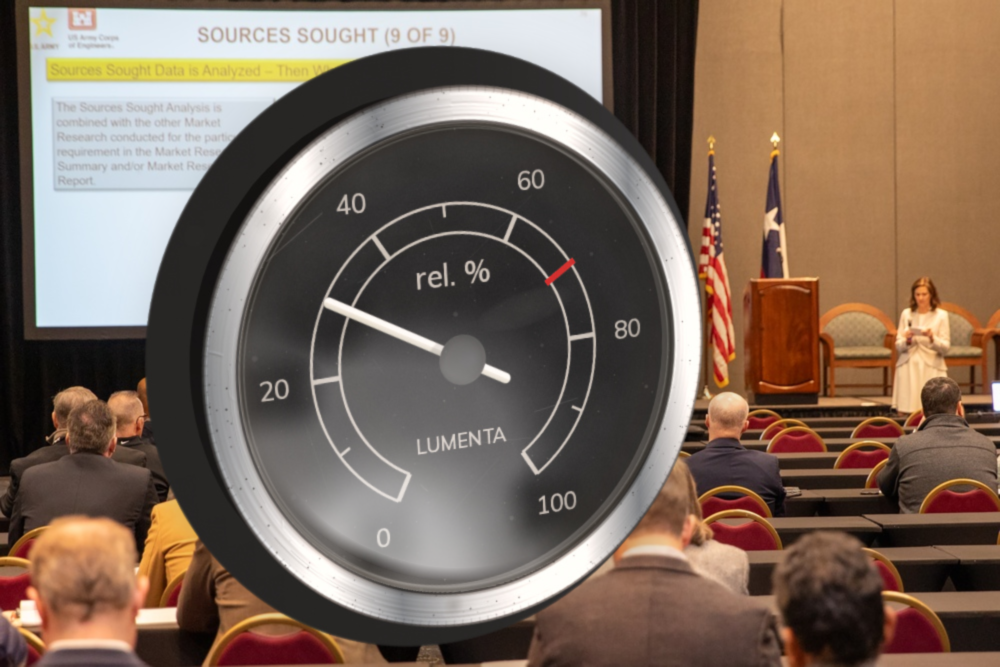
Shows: 30 %
